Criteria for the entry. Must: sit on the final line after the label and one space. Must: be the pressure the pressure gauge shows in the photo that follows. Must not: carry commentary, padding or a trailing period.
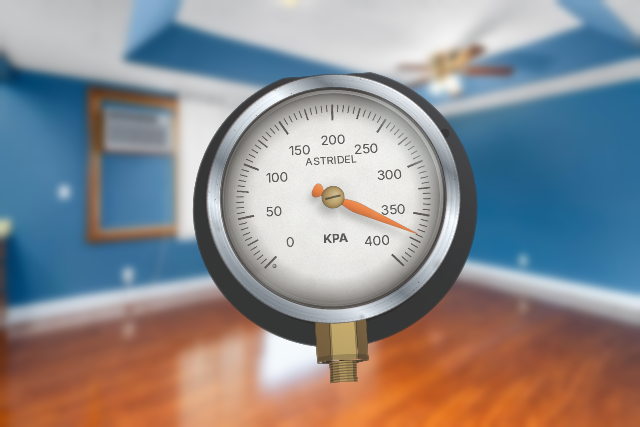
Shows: 370 kPa
